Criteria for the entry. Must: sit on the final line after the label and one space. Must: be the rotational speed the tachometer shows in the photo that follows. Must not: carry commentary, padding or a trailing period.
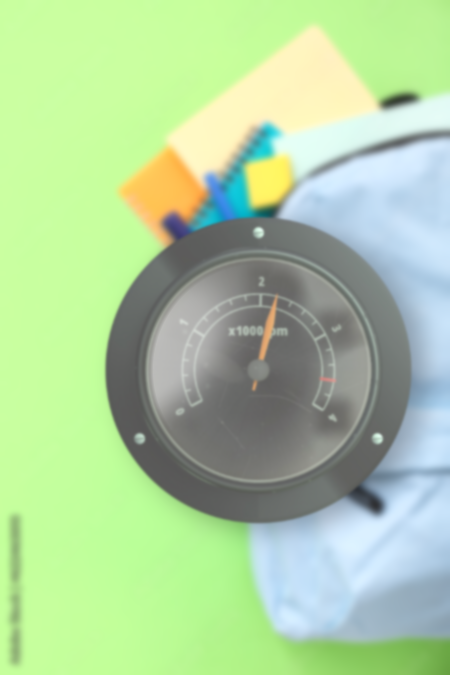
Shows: 2200 rpm
